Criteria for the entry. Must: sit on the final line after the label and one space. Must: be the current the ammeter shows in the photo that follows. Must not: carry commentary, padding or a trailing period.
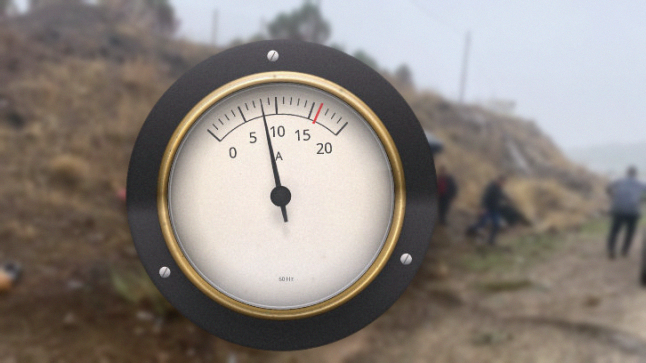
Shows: 8 A
